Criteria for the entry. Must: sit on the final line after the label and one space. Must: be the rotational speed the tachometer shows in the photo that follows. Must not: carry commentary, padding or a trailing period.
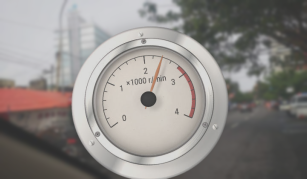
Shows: 2400 rpm
